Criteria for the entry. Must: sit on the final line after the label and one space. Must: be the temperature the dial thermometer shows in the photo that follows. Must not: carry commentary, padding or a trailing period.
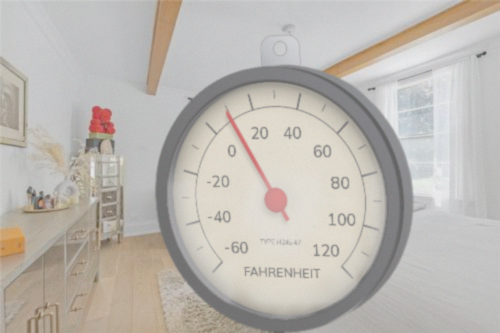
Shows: 10 °F
